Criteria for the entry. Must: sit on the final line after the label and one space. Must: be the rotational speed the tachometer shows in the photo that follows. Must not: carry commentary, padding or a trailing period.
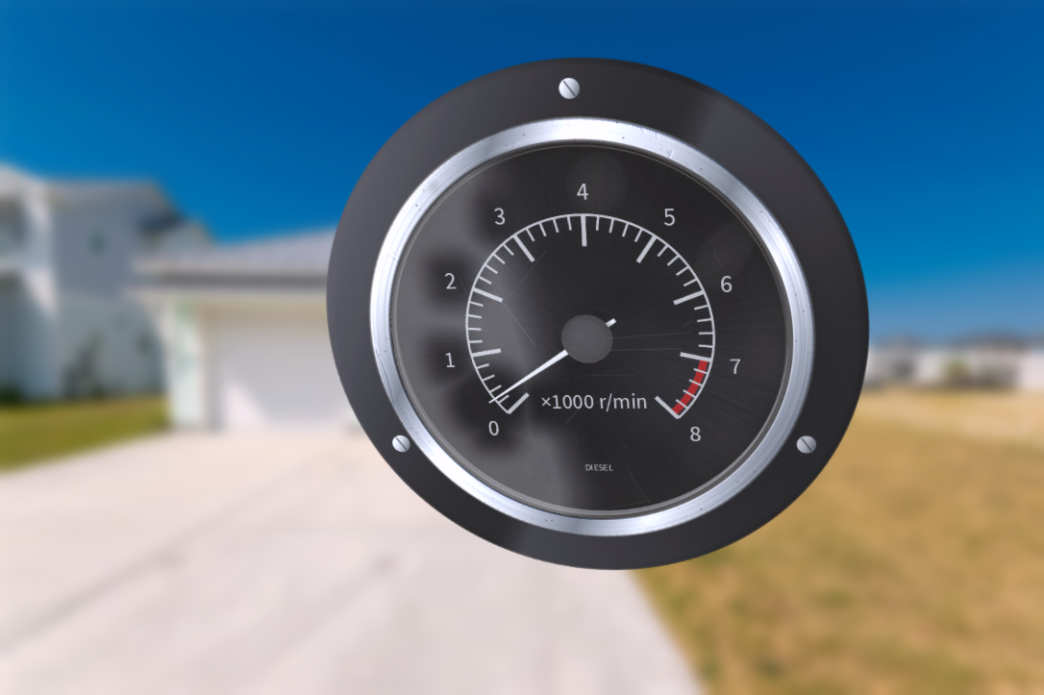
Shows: 300 rpm
